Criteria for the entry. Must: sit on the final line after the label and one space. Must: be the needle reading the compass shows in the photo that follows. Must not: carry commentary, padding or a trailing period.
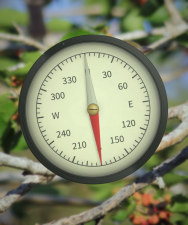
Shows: 180 °
